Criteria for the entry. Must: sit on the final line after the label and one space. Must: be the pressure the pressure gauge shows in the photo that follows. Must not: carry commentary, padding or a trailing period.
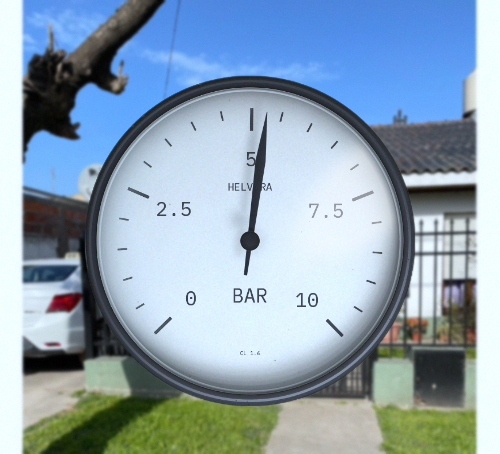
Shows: 5.25 bar
